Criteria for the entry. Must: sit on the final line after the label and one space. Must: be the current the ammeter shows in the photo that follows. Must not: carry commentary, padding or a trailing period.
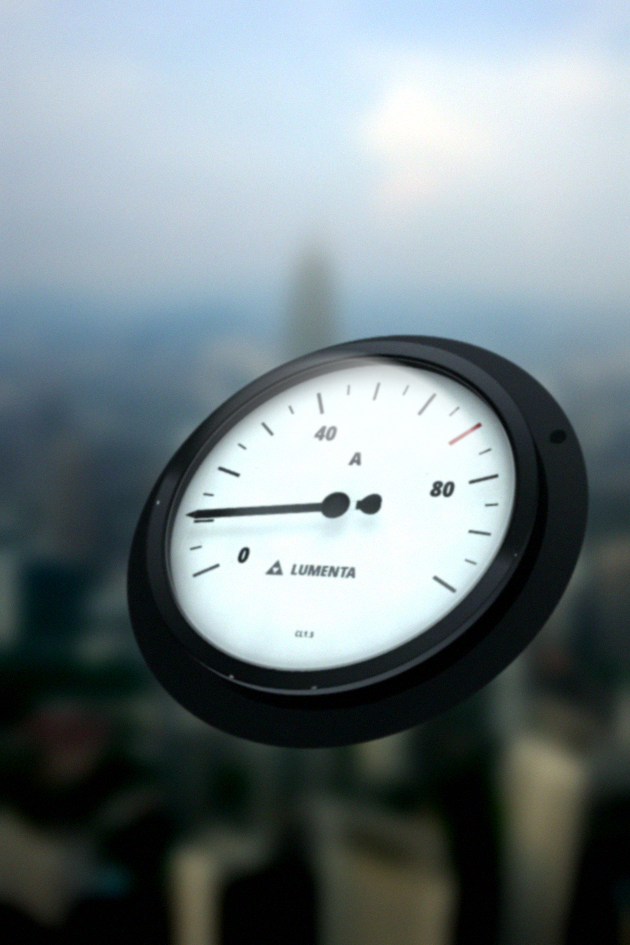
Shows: 10 A
